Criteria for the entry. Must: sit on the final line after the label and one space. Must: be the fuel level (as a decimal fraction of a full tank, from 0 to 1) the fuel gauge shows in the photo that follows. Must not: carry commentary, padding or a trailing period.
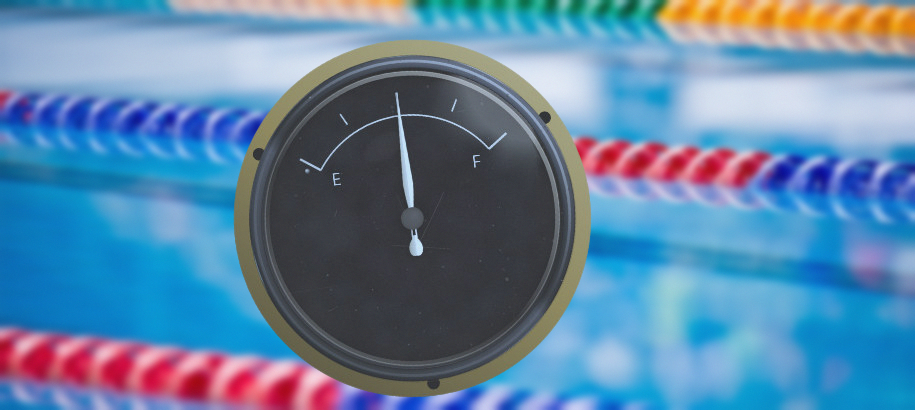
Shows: 0.5
